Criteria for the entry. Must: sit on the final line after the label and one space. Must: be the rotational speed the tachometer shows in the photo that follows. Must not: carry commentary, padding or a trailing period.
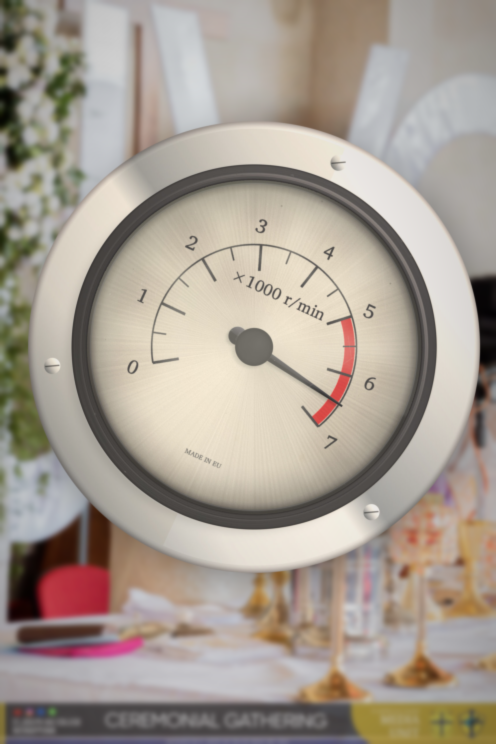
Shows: 6500 rpm
